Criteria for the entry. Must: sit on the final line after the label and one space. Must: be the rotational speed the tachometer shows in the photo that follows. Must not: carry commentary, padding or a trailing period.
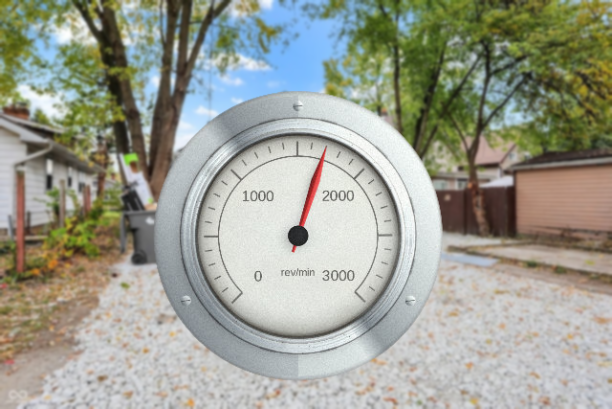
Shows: 1700 rpm
